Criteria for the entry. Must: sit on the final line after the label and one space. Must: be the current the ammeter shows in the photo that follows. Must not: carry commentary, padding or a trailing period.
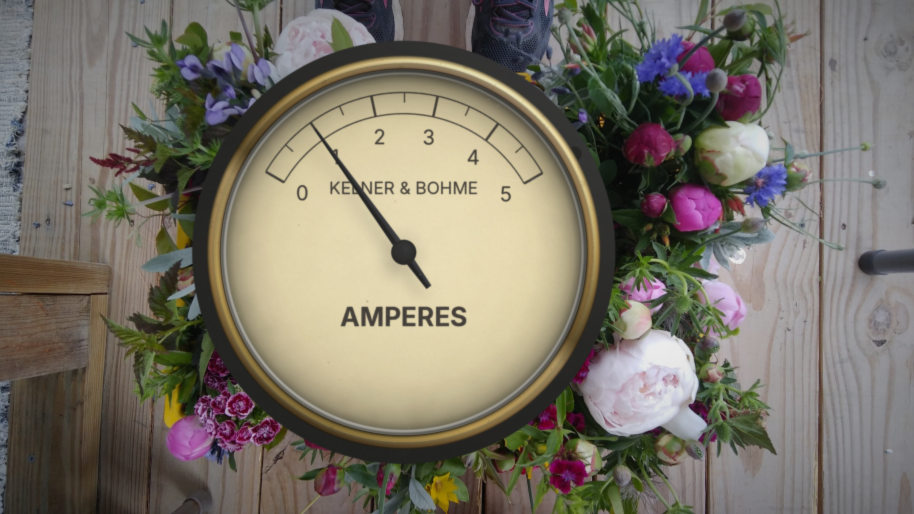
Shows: 1 A
